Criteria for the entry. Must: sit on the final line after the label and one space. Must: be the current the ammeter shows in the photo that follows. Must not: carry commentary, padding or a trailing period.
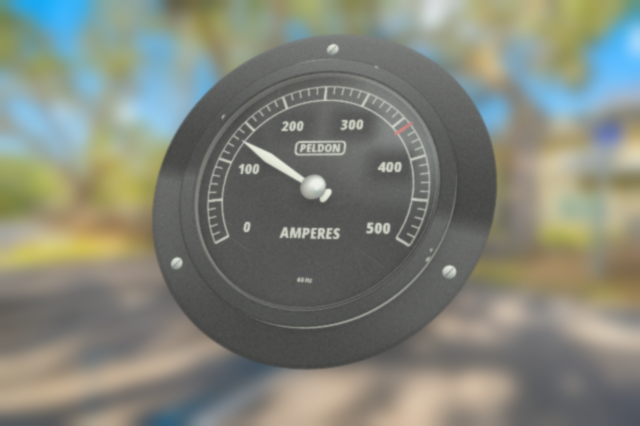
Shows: 130 A
